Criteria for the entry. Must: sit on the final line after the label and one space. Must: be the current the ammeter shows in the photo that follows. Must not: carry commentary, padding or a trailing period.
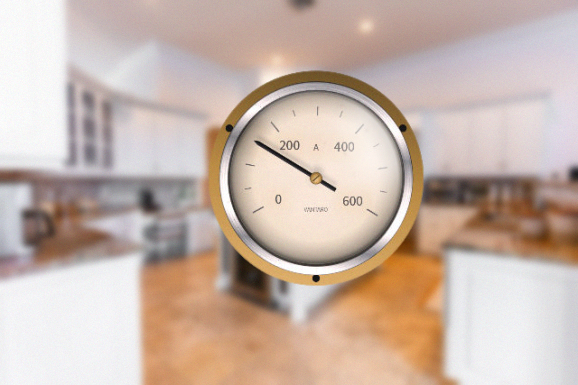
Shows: 150 A
